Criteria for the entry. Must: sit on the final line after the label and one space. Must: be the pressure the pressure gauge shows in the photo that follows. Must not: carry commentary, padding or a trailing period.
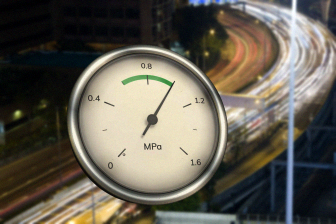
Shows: 1 MPa
